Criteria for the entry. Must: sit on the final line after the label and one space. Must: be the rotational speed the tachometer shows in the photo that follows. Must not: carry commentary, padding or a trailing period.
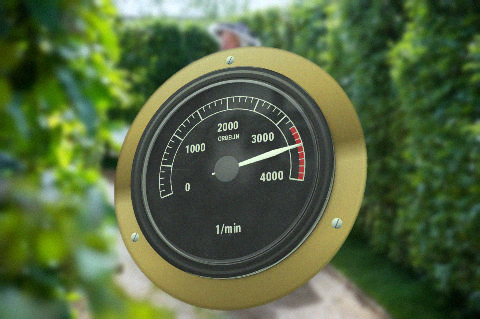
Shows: 3500 rpm
